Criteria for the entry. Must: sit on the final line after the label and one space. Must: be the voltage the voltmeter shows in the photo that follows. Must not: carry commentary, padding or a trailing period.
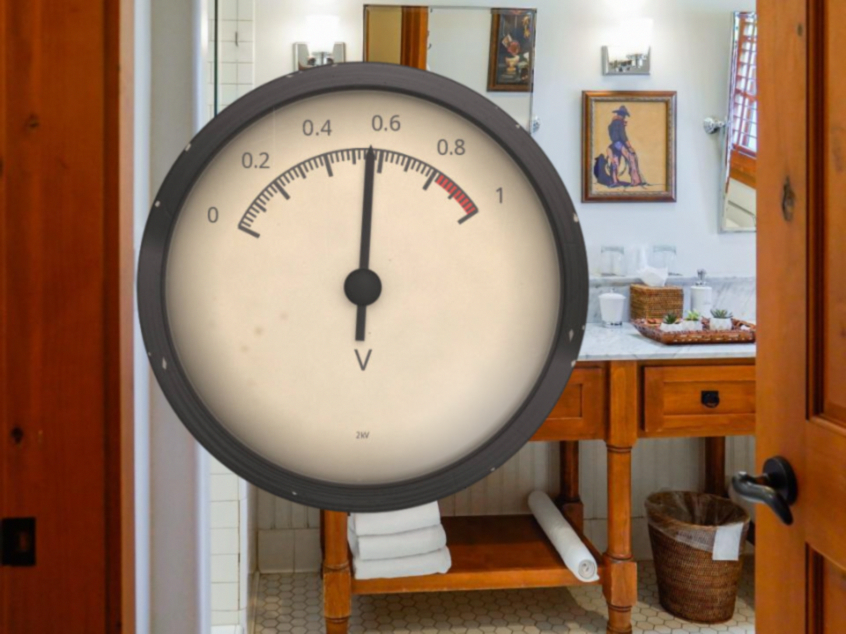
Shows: 0.56 V
